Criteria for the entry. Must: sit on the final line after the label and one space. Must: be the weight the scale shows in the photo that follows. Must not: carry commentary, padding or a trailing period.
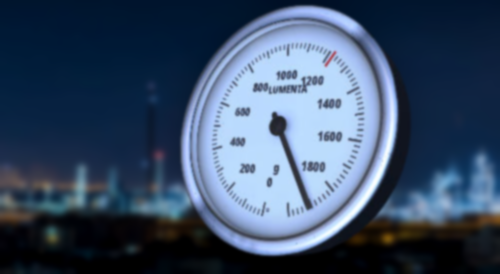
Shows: 1900 g
